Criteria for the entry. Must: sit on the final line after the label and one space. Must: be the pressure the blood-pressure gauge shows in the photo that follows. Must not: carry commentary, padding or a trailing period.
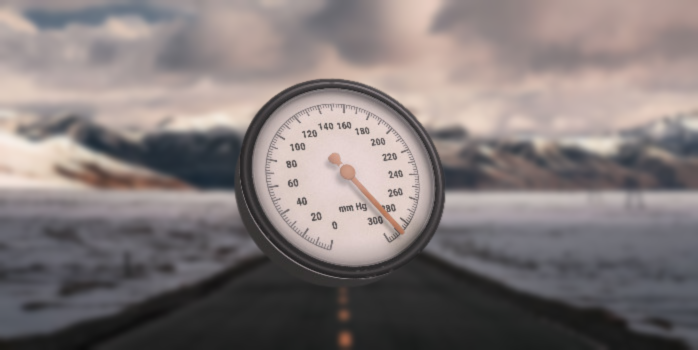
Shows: 290 mmHg
